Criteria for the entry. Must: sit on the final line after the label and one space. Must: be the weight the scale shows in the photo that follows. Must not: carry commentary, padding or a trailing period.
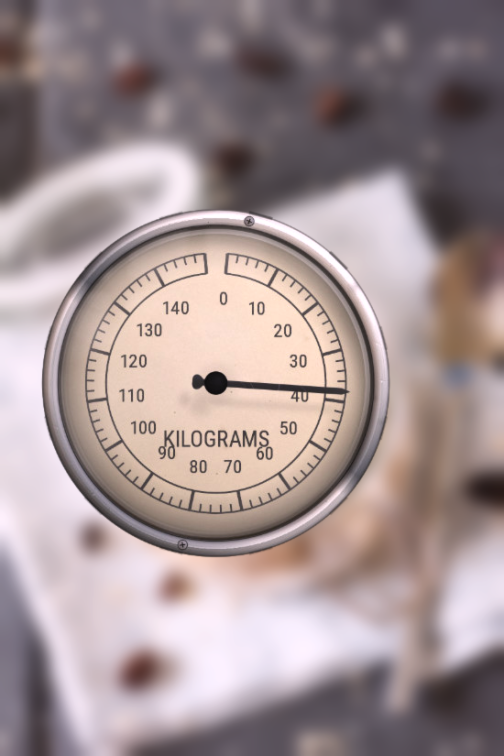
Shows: 38 kg
